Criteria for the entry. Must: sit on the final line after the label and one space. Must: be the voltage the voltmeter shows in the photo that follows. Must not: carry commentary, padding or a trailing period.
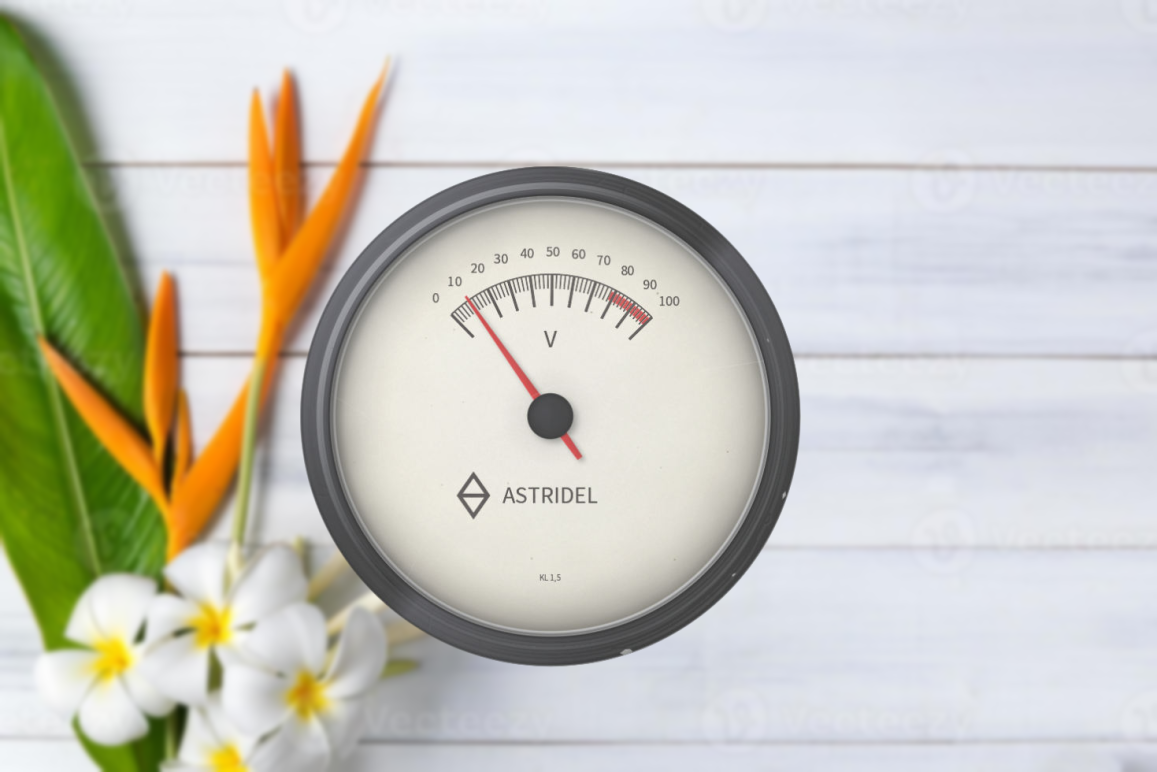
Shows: 10 V
